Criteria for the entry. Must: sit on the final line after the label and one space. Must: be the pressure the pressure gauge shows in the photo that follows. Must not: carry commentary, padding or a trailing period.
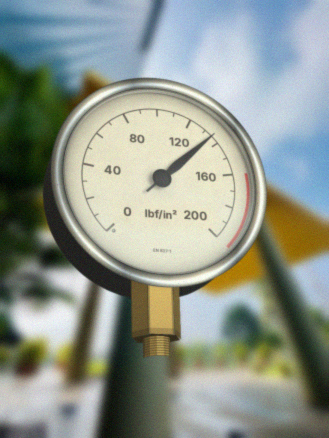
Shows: 135 psi
